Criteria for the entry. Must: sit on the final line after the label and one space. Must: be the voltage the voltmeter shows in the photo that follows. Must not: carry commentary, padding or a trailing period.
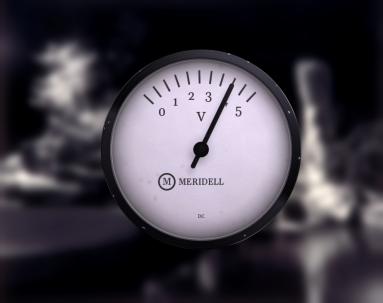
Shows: 4 V
